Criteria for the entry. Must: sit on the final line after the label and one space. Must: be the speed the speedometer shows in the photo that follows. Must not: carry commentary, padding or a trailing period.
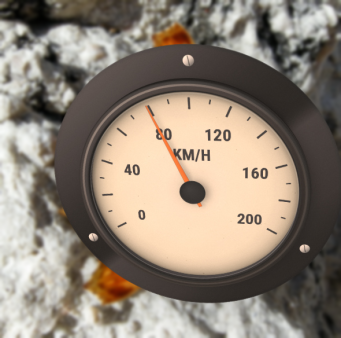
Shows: 80 km/h
